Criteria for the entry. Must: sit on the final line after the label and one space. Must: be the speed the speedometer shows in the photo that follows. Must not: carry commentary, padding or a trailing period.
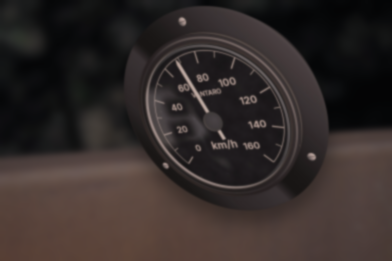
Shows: 70 km/h
